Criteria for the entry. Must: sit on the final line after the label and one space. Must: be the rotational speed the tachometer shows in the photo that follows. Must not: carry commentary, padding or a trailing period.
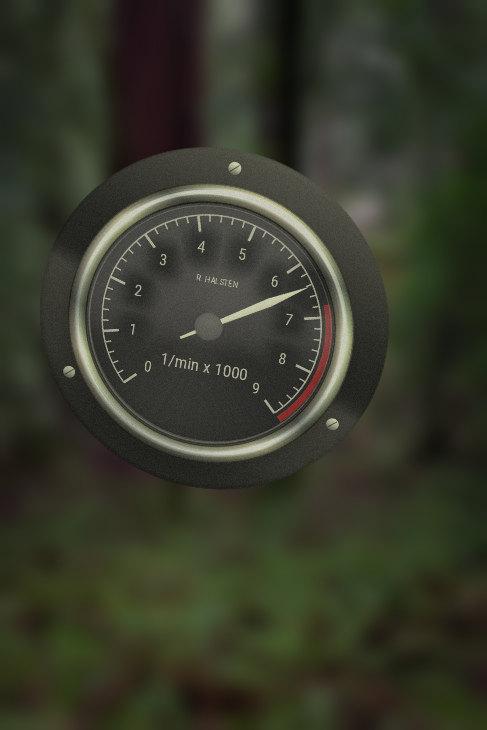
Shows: 6400 rpm
